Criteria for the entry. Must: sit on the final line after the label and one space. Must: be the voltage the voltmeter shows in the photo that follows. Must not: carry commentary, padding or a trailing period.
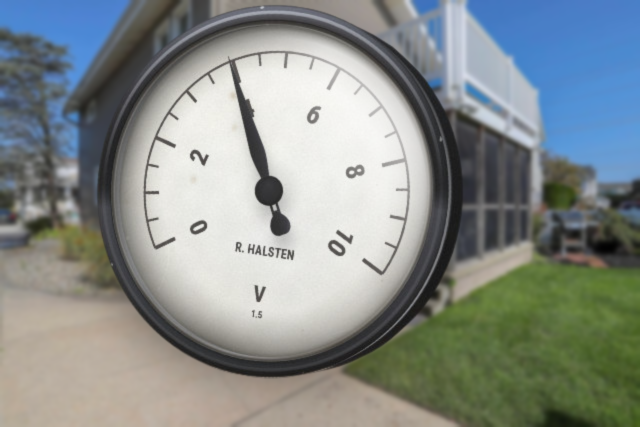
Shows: 4 V
